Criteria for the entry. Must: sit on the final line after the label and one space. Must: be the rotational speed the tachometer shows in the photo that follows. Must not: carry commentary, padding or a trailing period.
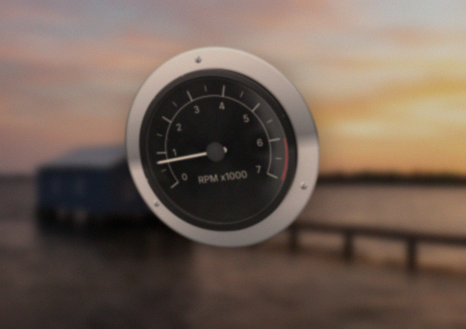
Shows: 750 rpm
